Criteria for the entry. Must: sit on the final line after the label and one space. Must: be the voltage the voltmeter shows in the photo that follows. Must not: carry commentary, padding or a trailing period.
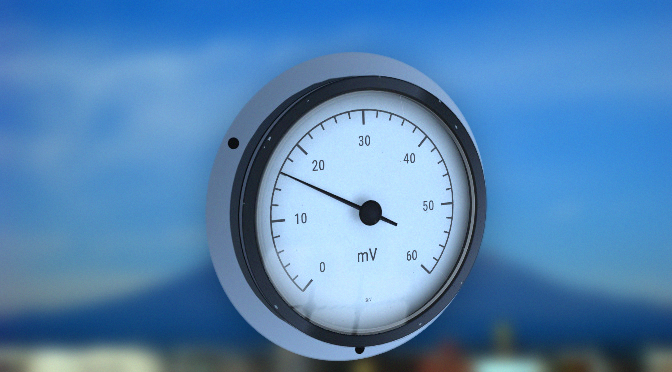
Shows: 16 mV
